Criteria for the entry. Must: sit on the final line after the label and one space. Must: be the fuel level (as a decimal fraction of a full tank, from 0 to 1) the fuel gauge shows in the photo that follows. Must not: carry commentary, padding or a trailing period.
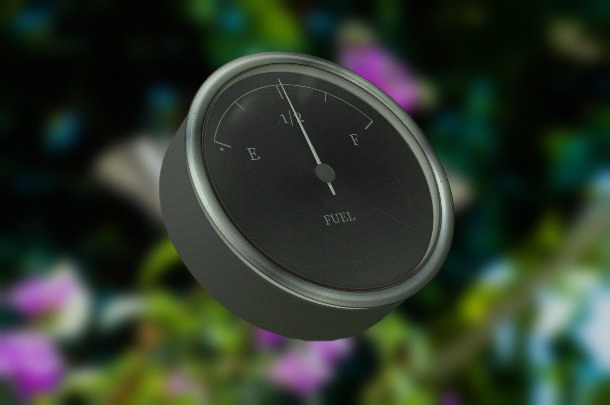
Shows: 0.5
